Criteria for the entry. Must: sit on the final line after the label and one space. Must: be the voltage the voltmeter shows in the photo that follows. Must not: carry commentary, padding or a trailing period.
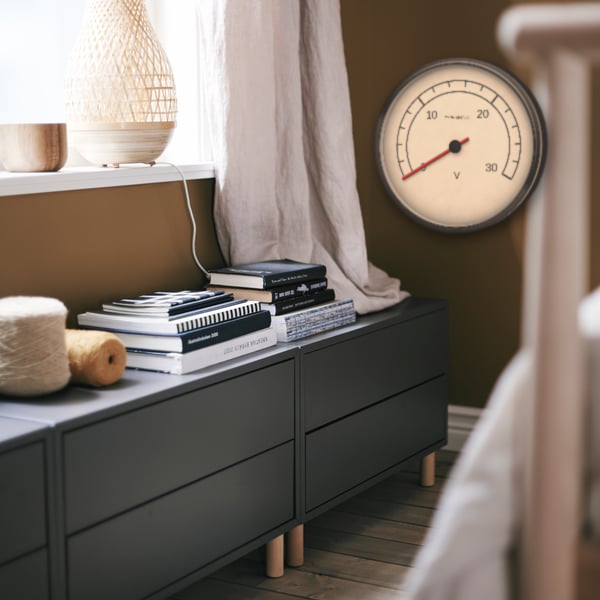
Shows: 0 V
